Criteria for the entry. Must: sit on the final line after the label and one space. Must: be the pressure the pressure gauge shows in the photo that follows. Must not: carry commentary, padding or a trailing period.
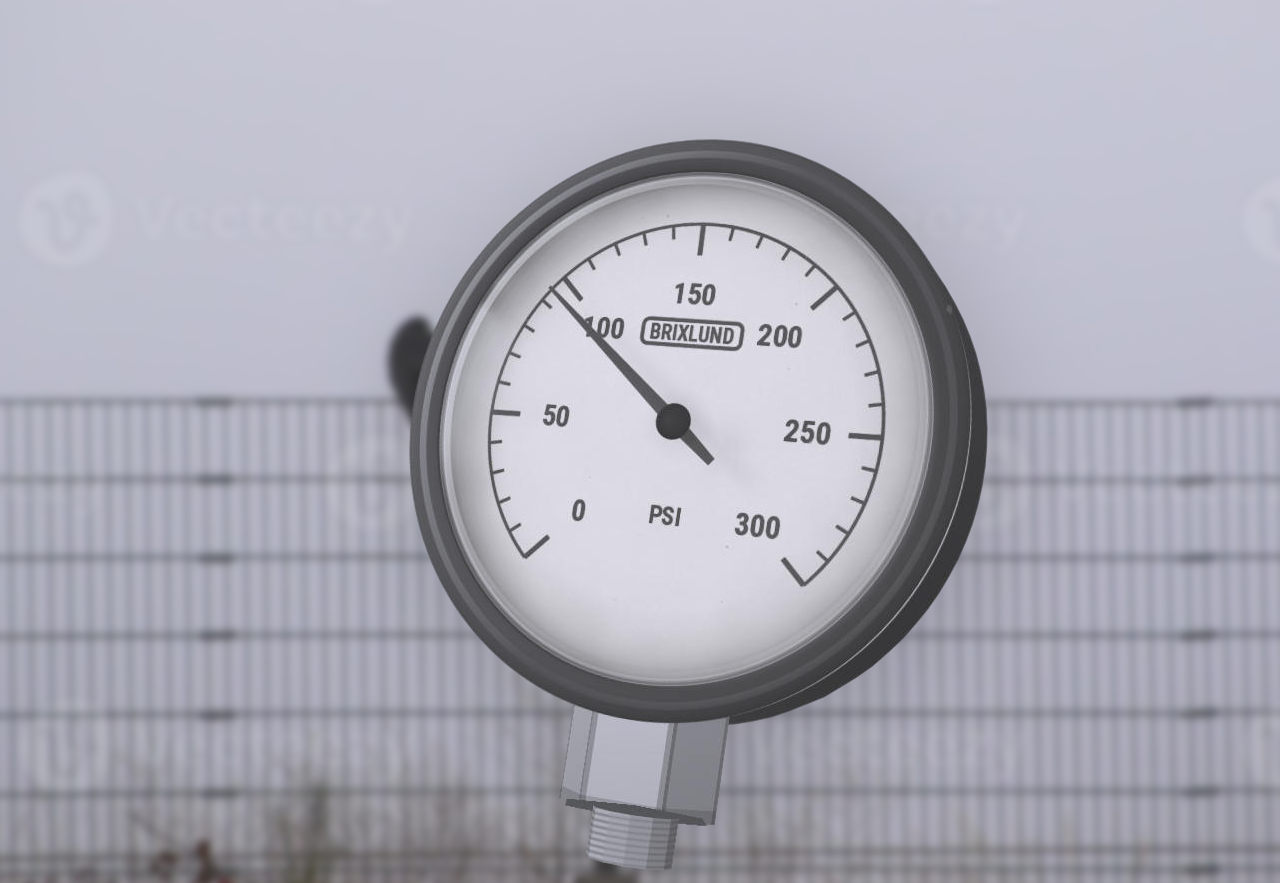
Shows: 95 psi
